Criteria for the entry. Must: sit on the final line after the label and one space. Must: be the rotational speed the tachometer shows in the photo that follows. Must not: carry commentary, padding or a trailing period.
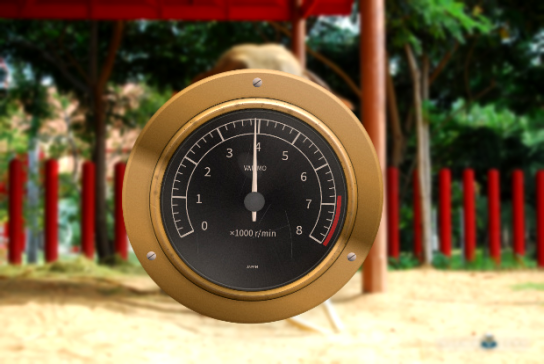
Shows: 3900 rpm
